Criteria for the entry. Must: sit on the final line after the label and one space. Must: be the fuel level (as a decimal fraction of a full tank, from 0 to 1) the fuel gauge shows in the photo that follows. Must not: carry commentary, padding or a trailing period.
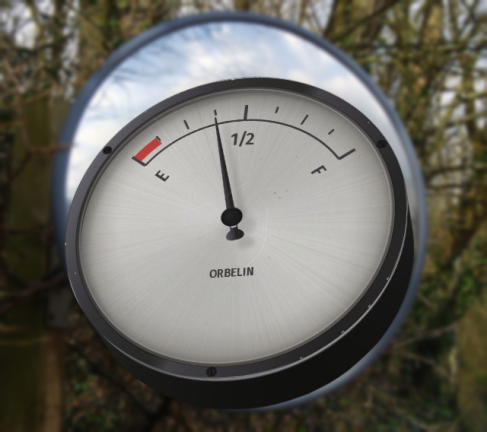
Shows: 0.375
